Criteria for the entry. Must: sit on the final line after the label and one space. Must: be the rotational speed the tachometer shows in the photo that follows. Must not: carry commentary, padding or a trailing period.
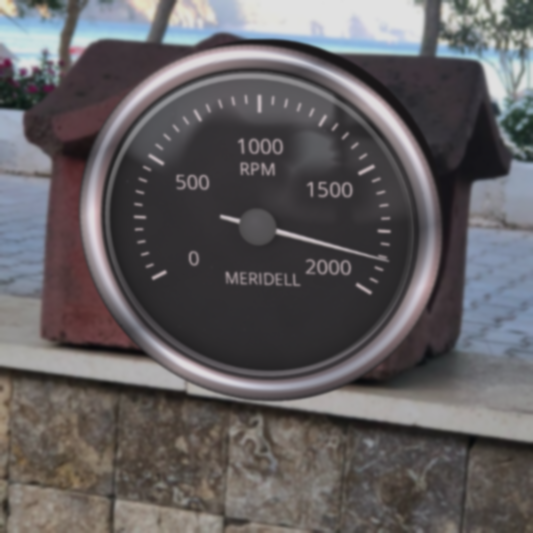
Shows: 1850 rpm
